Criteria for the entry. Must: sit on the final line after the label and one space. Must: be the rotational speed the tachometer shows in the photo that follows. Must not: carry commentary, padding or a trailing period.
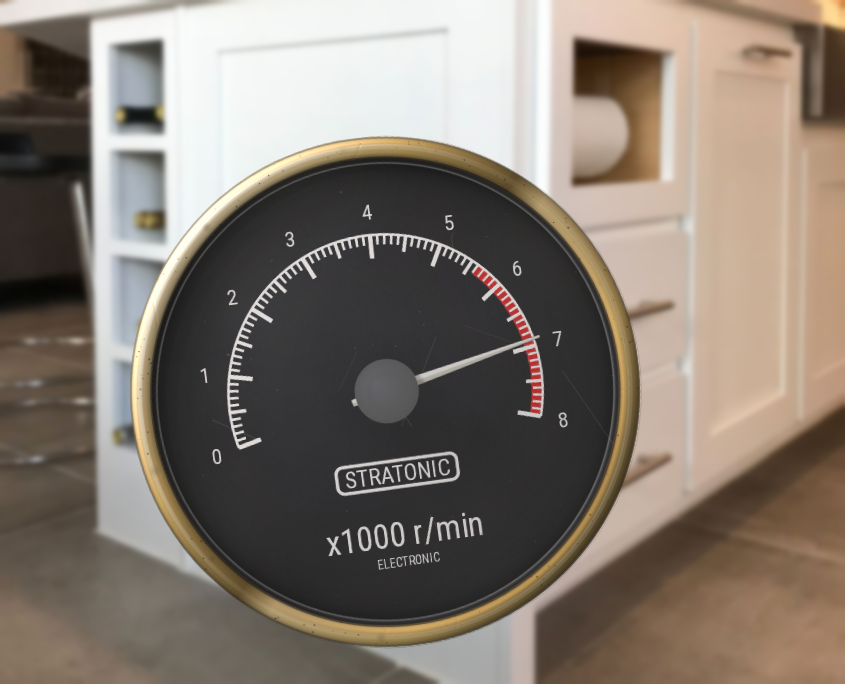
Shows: 6900 rpm
